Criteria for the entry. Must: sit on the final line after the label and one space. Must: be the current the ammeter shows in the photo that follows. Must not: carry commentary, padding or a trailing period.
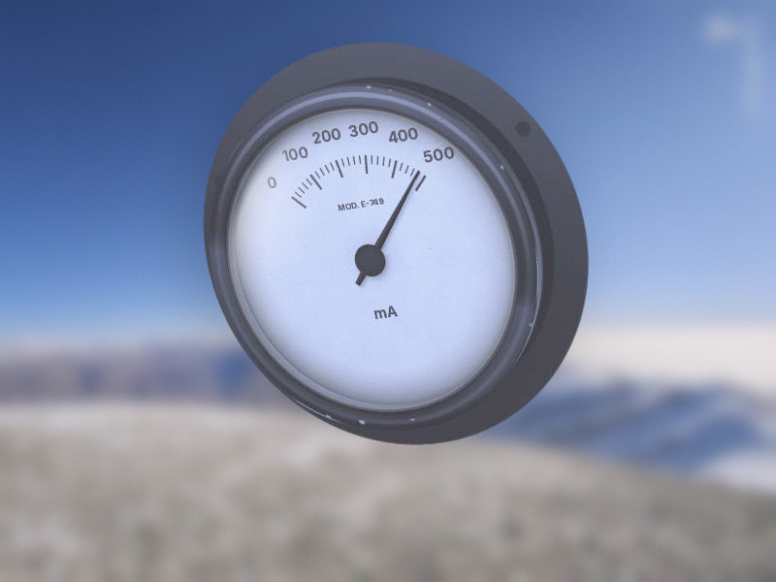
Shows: 480 mA
